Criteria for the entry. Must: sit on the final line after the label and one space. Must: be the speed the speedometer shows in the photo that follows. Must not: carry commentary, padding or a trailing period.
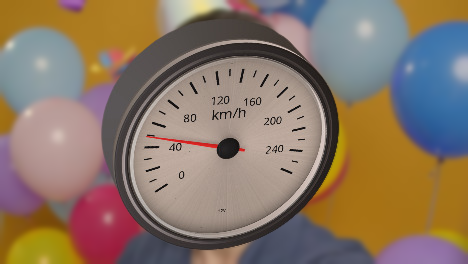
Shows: 50 km/h
